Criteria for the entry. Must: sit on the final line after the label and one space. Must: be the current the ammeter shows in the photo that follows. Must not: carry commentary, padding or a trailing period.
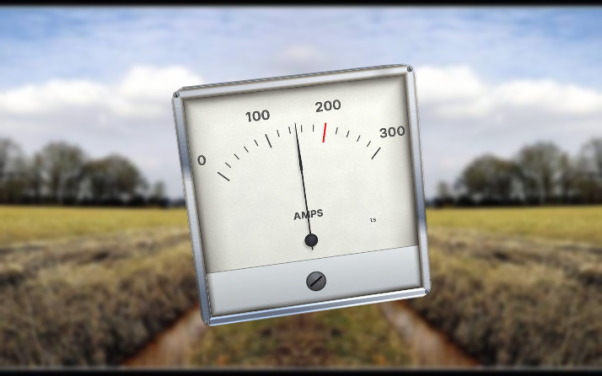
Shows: 150 A
